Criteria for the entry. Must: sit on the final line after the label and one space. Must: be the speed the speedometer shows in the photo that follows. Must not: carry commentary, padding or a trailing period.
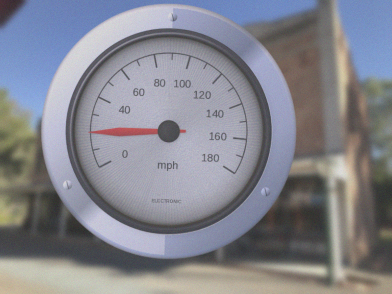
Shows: 20 mph
